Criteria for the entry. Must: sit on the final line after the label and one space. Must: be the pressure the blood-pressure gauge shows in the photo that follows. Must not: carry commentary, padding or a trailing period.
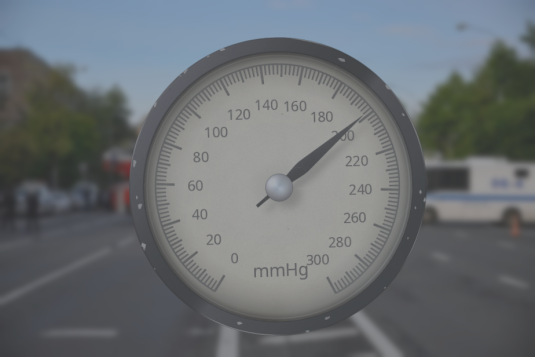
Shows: 198 mmHg
